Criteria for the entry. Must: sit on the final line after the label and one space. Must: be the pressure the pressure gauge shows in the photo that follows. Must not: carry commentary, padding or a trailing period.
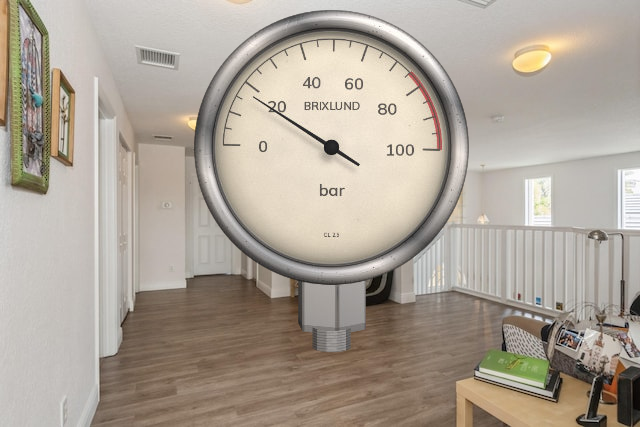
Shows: 17.5 bar
